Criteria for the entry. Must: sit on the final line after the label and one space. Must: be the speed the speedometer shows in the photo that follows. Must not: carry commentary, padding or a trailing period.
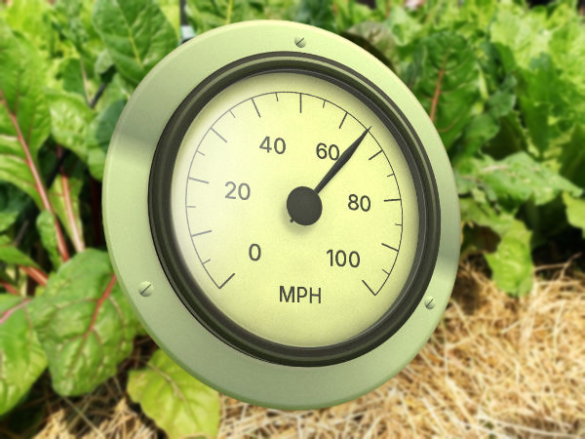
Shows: 65 mph
